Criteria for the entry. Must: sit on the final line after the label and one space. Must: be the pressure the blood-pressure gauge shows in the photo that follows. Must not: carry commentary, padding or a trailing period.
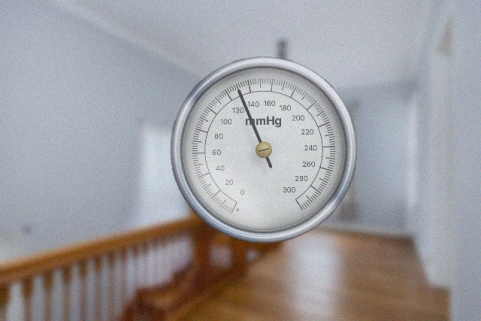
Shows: 130 mmHg
